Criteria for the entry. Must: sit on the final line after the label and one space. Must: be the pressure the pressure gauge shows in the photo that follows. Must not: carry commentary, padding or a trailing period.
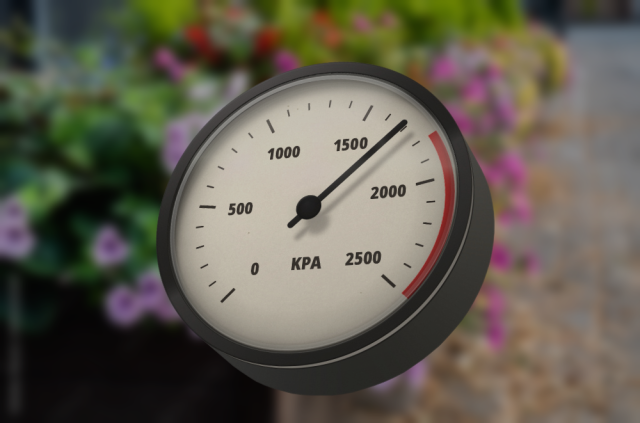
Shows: 1700 kPa
